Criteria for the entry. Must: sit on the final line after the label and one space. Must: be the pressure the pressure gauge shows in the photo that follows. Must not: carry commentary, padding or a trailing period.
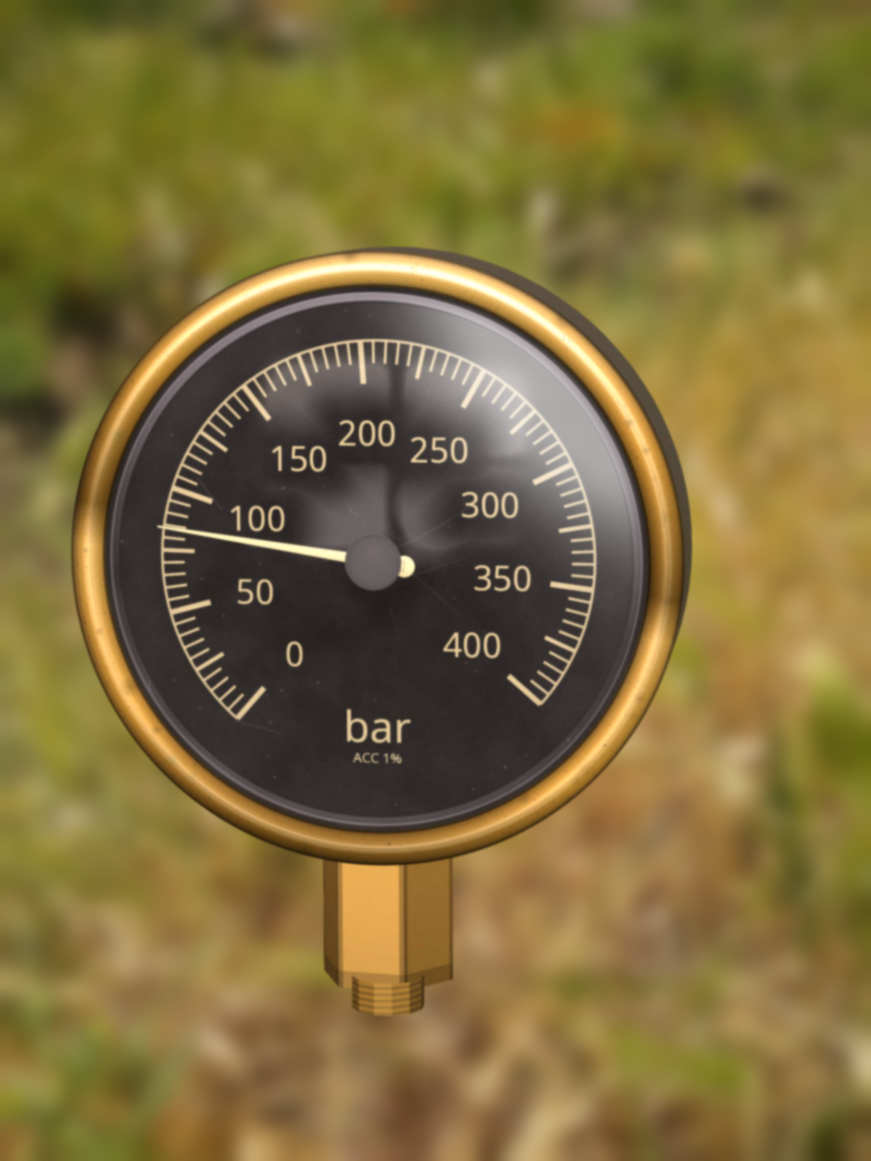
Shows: 85 bar
